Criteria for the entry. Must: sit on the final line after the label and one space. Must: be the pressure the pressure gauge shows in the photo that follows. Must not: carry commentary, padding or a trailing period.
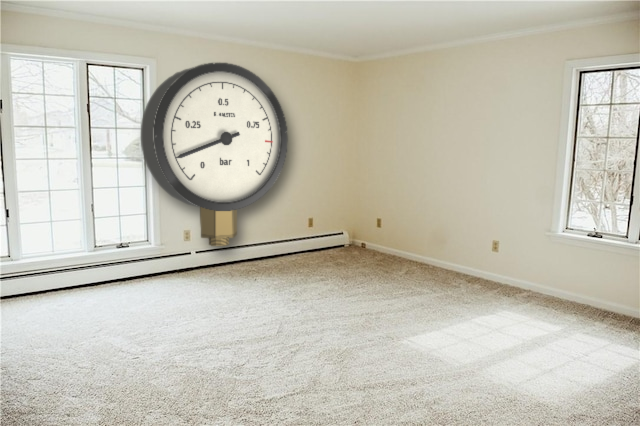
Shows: 0.1 bar
